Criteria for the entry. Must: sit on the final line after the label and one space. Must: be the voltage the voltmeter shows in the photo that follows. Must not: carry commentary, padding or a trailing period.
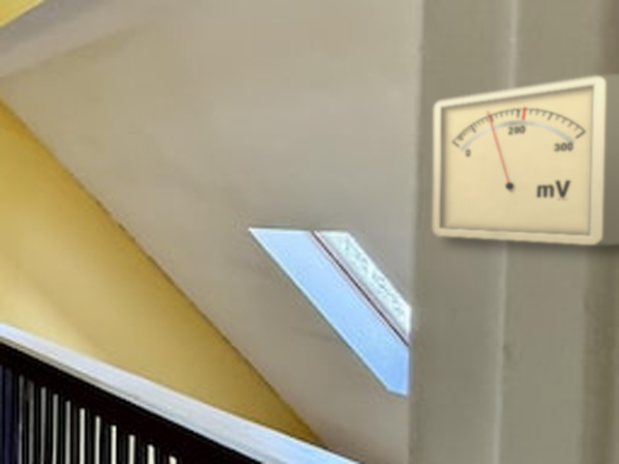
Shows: 150 mV
